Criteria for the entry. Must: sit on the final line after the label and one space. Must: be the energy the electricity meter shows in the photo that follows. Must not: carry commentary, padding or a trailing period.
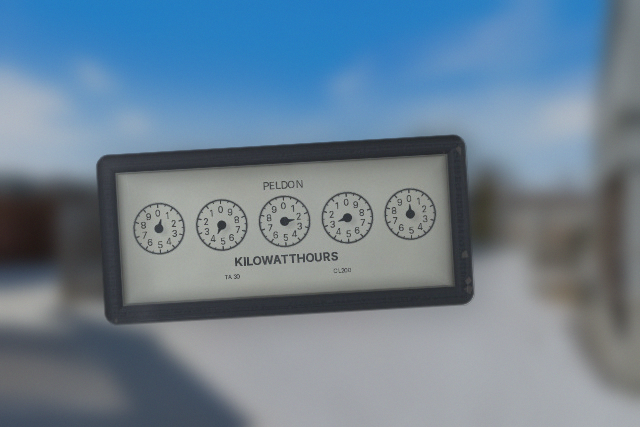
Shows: 4230 kWh
